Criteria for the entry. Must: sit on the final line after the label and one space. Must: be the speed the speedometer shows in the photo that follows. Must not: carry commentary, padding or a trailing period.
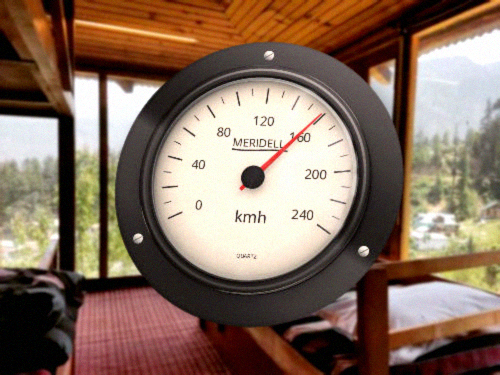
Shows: 160 km/h
